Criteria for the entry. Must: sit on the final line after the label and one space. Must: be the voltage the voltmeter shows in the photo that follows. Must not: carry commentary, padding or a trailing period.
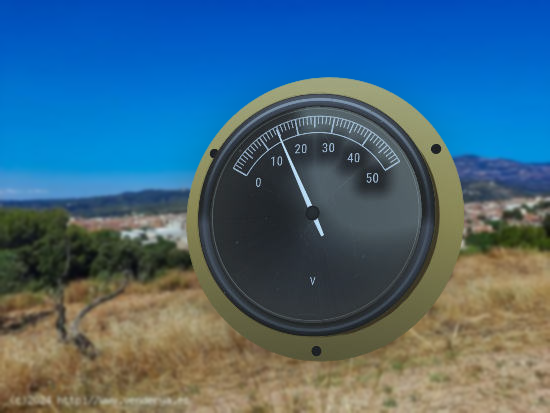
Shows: 15 V
